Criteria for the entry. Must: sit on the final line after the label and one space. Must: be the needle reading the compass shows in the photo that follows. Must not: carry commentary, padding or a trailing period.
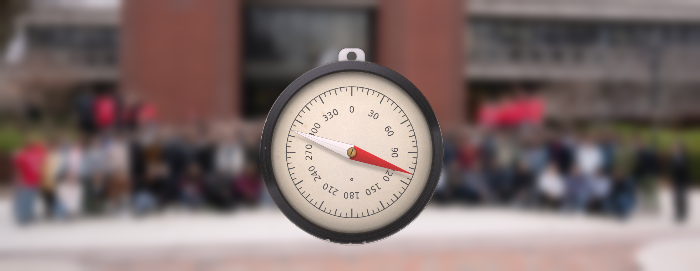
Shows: 110 °
